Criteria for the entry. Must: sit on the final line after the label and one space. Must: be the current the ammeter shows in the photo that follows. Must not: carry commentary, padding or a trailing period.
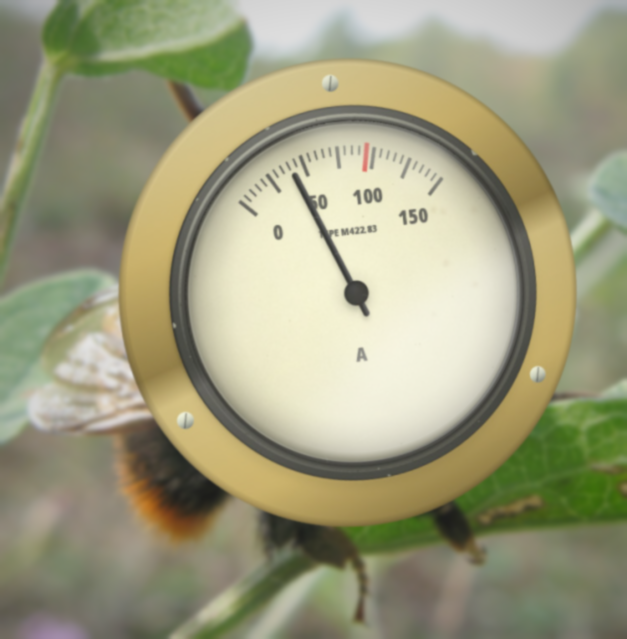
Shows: 40 A
